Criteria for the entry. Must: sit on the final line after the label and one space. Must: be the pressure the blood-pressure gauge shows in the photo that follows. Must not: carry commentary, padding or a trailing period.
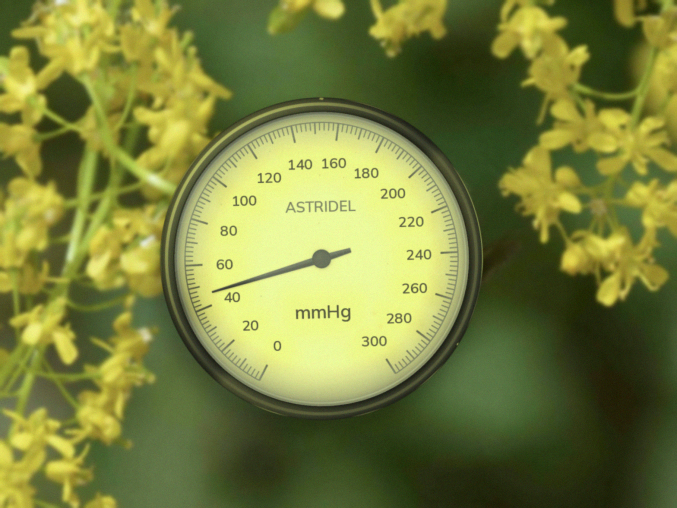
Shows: 46 mmHg
